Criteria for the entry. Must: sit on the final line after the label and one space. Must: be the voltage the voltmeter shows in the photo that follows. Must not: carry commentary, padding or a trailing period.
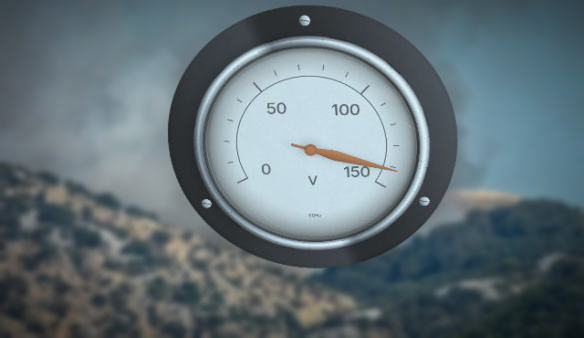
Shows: 140 V
